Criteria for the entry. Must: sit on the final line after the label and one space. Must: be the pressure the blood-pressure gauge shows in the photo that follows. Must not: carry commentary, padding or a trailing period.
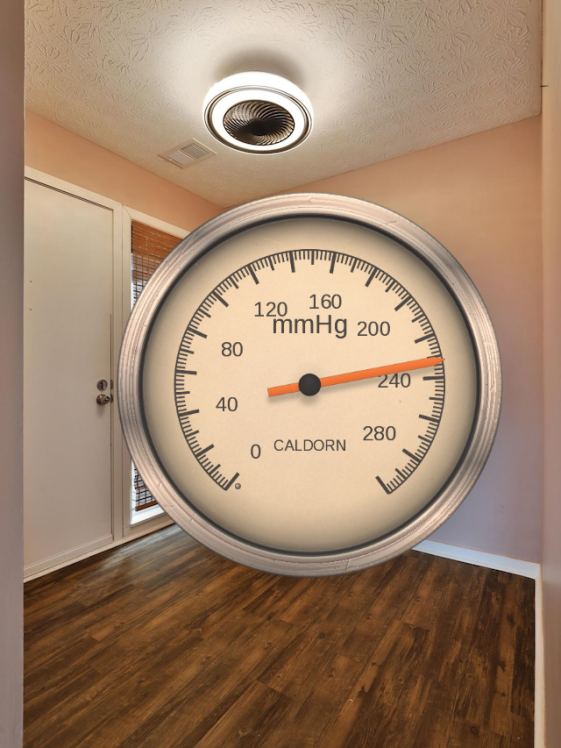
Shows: 232 mmHg
